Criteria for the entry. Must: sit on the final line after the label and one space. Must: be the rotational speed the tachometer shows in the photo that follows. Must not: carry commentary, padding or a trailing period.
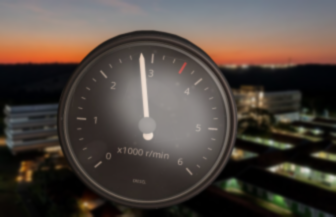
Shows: 2800 rpm
